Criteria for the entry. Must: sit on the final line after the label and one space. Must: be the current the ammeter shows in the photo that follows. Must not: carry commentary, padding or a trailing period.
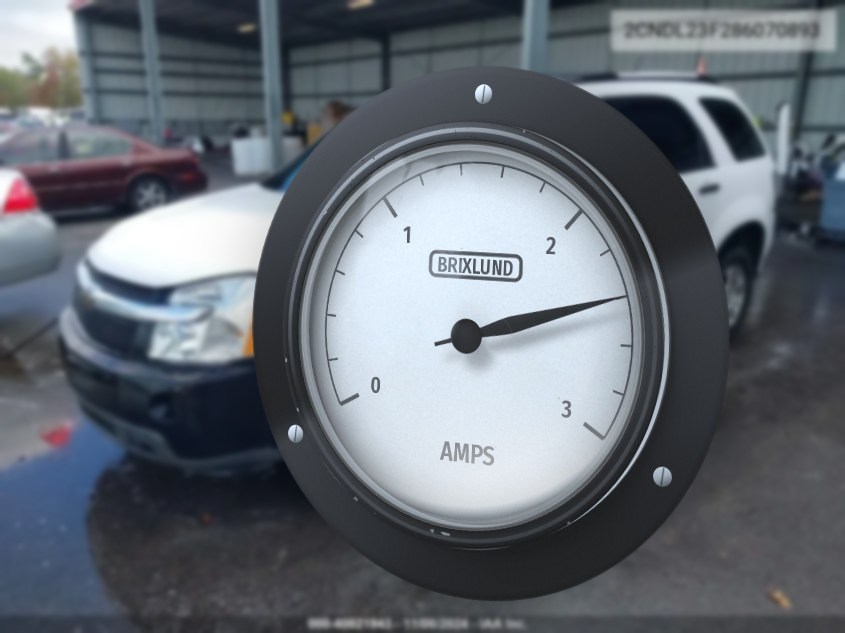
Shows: 2.4 A
